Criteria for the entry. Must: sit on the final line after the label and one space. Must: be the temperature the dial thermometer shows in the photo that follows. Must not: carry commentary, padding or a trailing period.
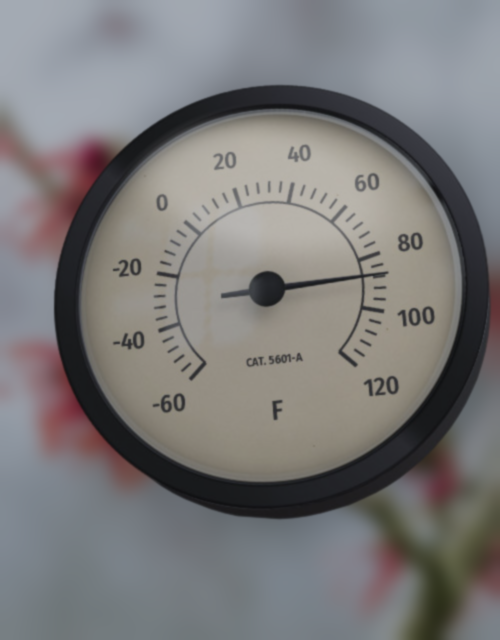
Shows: 88 °F
